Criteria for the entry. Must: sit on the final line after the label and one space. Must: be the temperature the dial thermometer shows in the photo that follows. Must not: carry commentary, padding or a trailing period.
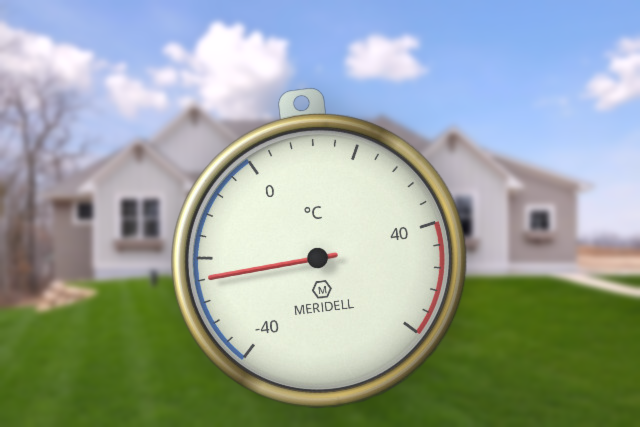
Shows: -24 °C
